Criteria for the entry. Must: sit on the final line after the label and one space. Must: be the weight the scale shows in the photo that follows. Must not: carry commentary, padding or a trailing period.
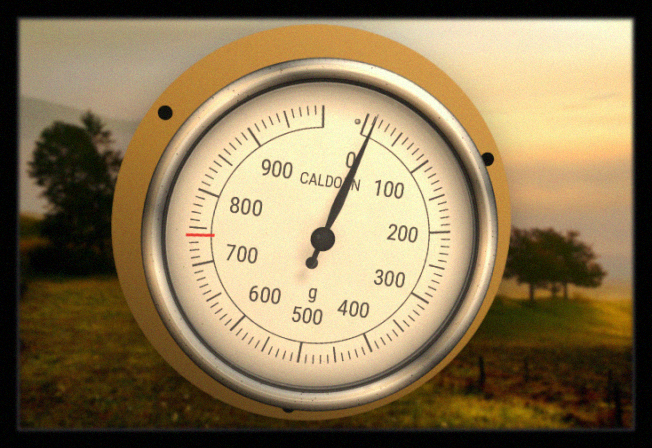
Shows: 10 g
